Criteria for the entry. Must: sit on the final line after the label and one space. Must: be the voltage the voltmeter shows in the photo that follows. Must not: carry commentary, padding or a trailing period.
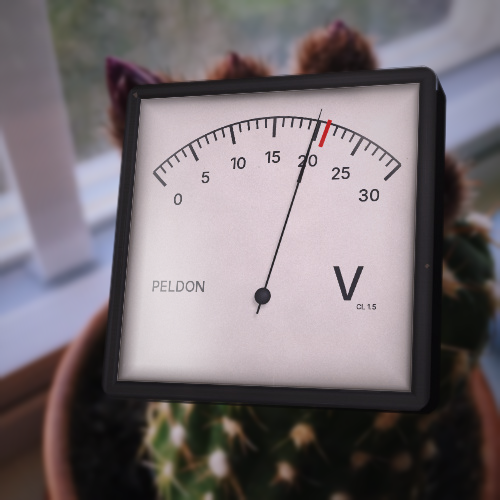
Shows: 20 V
